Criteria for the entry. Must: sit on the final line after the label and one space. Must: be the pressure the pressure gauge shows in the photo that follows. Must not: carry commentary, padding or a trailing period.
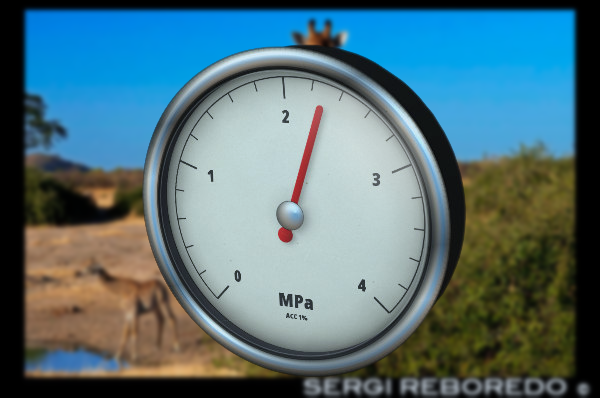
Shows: 2.3 MPa
